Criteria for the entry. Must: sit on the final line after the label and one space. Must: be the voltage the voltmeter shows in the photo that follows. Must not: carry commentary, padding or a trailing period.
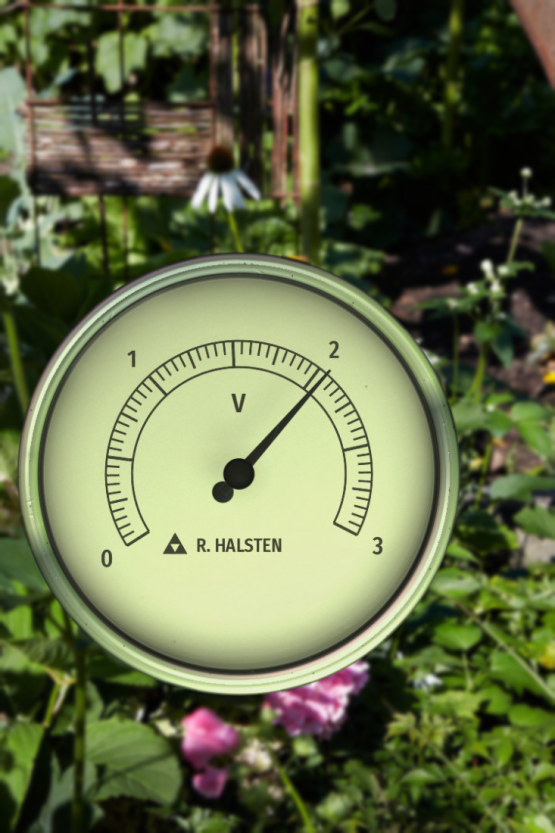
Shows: 2.05 V
